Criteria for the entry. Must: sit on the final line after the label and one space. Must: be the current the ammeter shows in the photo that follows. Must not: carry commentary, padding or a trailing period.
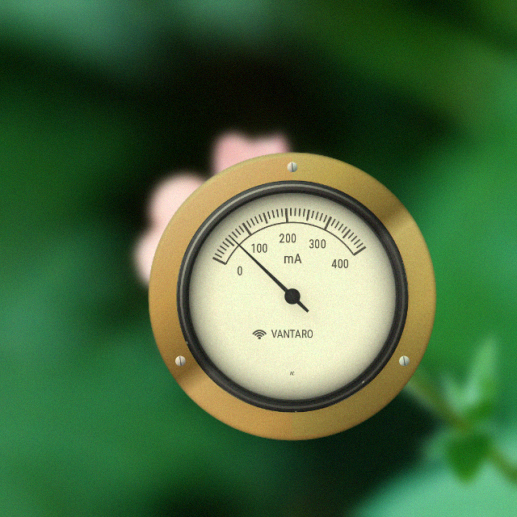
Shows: 60 mA
